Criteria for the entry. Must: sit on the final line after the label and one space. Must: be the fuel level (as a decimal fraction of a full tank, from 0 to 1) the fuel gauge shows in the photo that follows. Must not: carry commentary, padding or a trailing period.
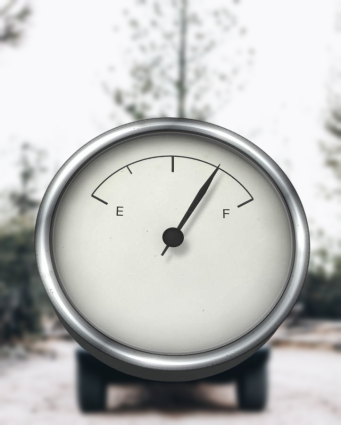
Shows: 0.75
